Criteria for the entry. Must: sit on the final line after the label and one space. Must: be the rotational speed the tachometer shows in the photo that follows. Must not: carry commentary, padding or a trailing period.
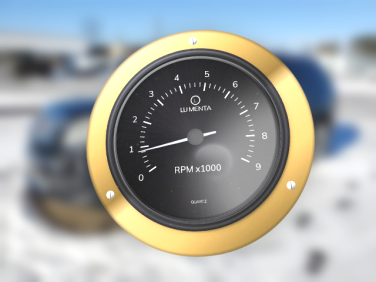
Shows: 800 rpm
